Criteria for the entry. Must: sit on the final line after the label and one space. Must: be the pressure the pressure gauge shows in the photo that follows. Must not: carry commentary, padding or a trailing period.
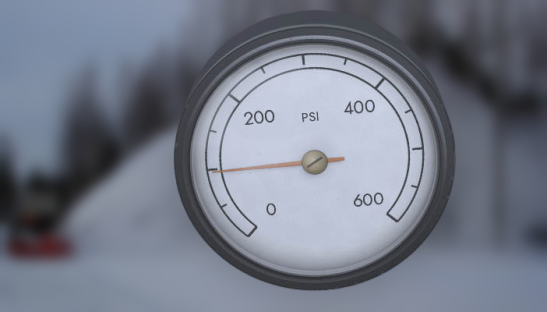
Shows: 100 psi
